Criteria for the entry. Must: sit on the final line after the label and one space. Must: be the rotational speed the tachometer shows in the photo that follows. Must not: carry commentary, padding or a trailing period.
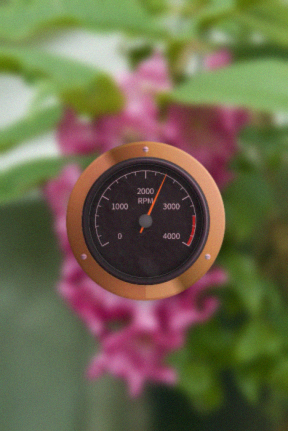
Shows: 2400 rpm
